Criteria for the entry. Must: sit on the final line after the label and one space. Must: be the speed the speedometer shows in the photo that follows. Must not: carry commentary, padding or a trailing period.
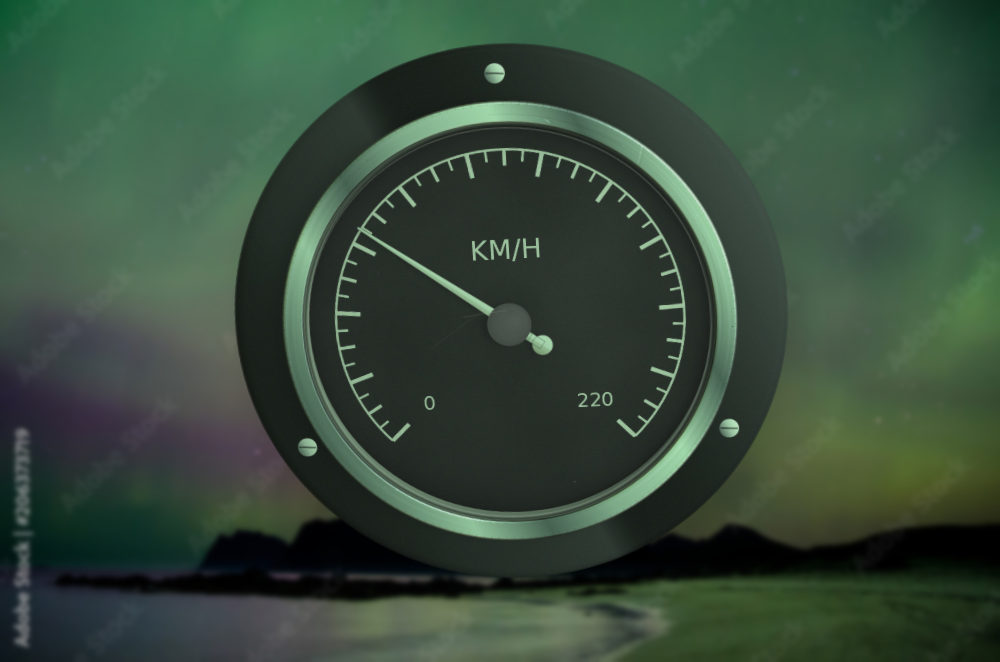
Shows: 65 km/h
